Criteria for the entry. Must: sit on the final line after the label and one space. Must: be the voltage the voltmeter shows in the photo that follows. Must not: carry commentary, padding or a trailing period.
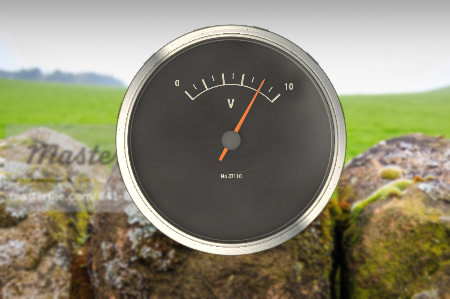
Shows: 8 V
